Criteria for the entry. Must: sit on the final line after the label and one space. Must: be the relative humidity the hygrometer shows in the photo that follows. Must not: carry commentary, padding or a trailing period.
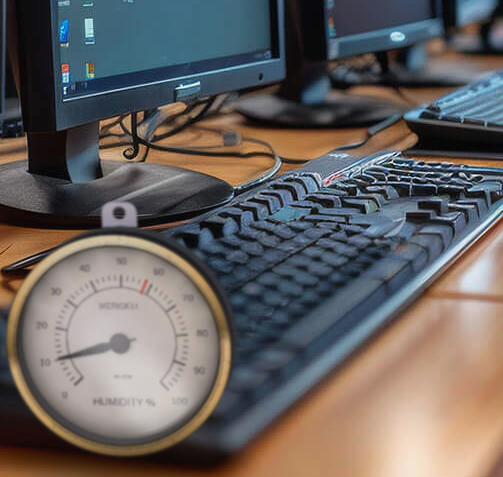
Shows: 10 %
